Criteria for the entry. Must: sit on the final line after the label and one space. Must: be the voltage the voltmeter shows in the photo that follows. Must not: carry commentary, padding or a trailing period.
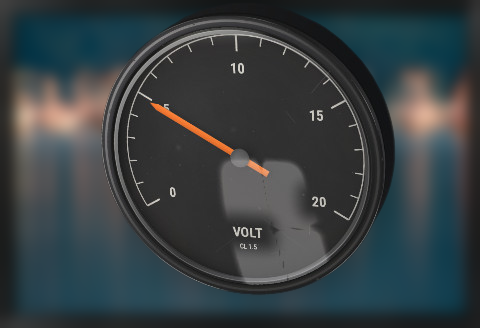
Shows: 5 V
